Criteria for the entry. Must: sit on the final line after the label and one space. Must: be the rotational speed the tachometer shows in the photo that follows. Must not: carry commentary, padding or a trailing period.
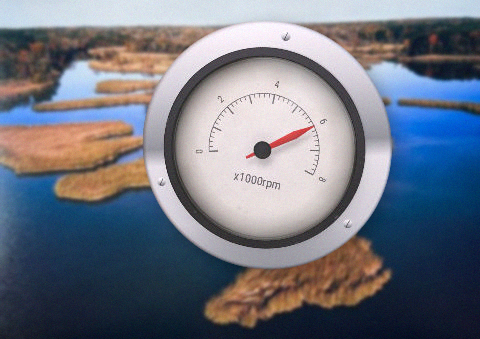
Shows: 6000 rpm
